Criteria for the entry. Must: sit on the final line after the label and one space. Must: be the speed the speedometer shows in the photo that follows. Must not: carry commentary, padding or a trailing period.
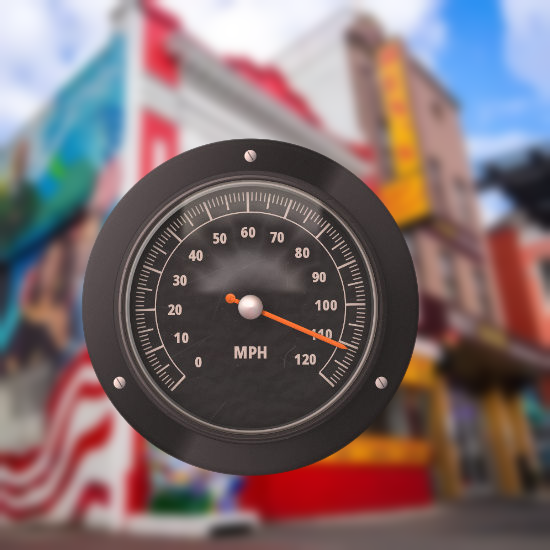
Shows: 111 mph
